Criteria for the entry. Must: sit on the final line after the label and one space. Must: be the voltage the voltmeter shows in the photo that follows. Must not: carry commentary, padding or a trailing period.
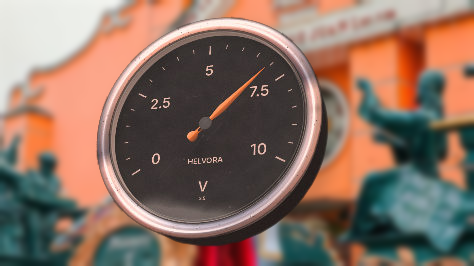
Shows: 7 V
